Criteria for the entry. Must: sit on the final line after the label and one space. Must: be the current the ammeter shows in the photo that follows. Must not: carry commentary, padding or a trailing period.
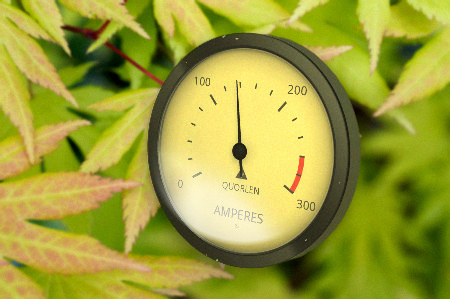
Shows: 140 A
